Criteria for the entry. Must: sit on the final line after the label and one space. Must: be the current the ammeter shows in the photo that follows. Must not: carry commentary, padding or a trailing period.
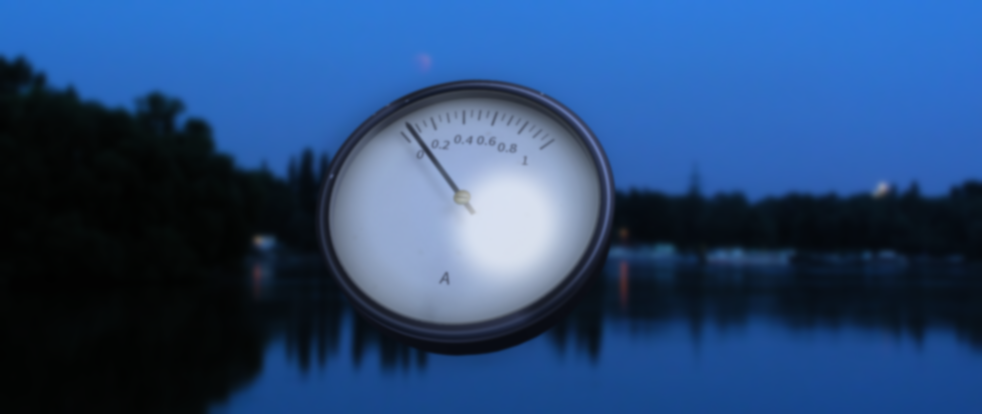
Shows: 0.05 A
